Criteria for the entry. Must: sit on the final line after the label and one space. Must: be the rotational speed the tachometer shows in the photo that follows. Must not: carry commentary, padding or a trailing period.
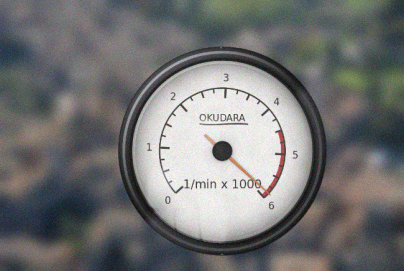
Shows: 5875 rpm
